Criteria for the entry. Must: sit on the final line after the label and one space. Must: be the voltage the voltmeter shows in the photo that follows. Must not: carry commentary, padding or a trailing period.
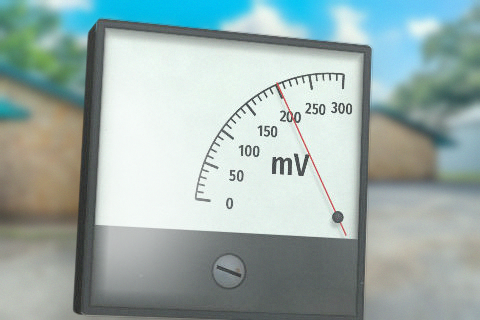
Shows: 200 mV
